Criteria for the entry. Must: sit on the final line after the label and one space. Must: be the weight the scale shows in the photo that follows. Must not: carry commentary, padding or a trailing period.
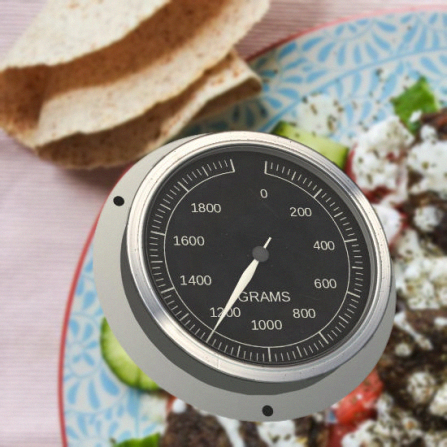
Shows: 1200 g
